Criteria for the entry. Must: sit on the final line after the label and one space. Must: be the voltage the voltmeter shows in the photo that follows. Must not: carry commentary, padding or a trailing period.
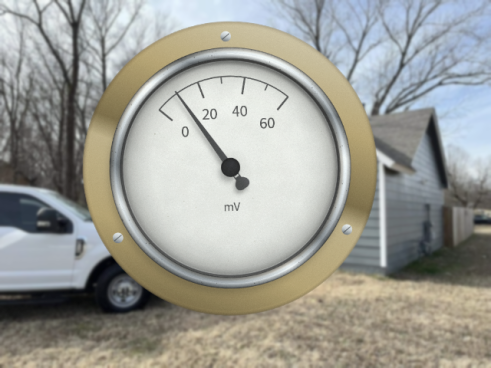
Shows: 10 mV
